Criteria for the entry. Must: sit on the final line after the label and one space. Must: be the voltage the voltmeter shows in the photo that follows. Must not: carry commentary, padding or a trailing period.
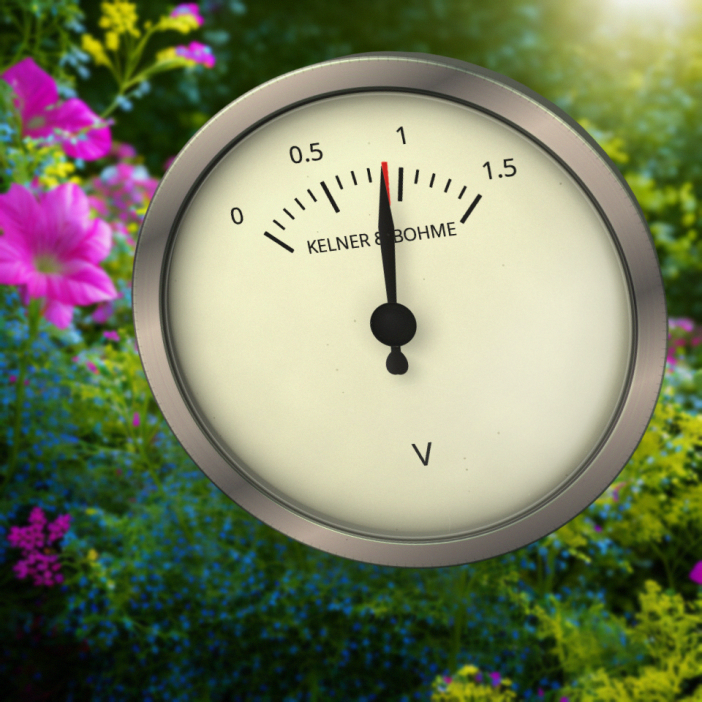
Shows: 0.9 V
